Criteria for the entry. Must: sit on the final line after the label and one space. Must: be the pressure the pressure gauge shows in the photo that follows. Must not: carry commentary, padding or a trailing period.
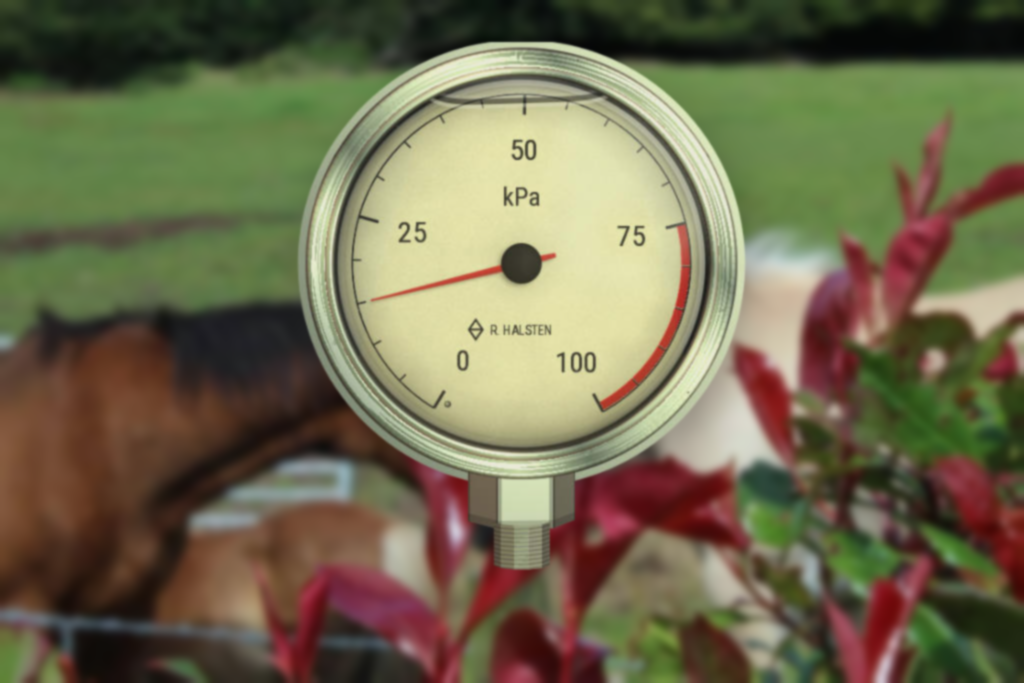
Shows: 15 kPa
